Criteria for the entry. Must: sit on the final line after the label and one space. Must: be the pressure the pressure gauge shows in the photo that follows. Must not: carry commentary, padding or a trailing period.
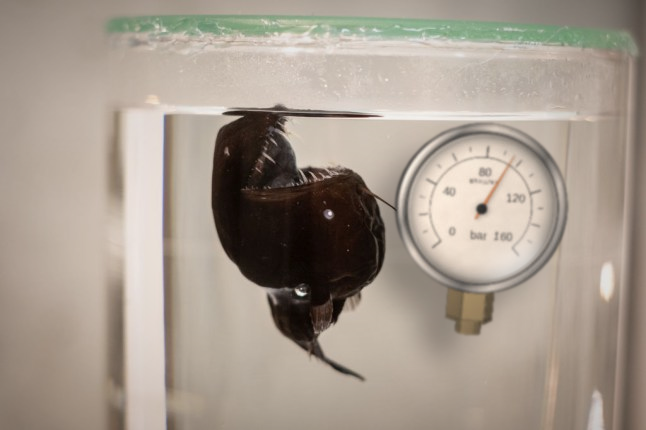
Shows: 95 bar
